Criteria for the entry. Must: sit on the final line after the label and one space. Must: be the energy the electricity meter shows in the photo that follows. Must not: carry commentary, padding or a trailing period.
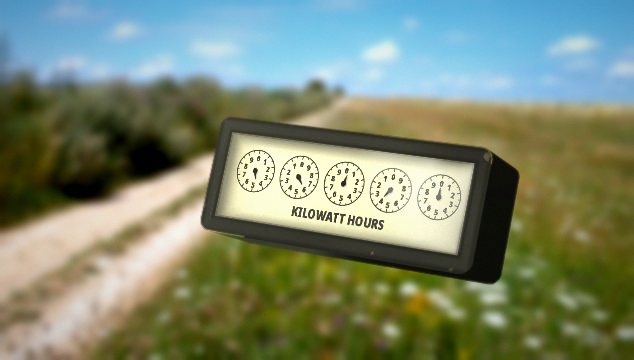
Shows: 46040 kWh
